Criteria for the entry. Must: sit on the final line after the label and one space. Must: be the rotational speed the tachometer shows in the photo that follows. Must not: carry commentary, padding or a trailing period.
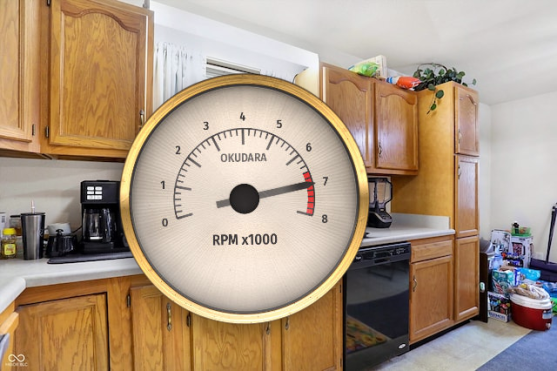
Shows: 7000 rpm
